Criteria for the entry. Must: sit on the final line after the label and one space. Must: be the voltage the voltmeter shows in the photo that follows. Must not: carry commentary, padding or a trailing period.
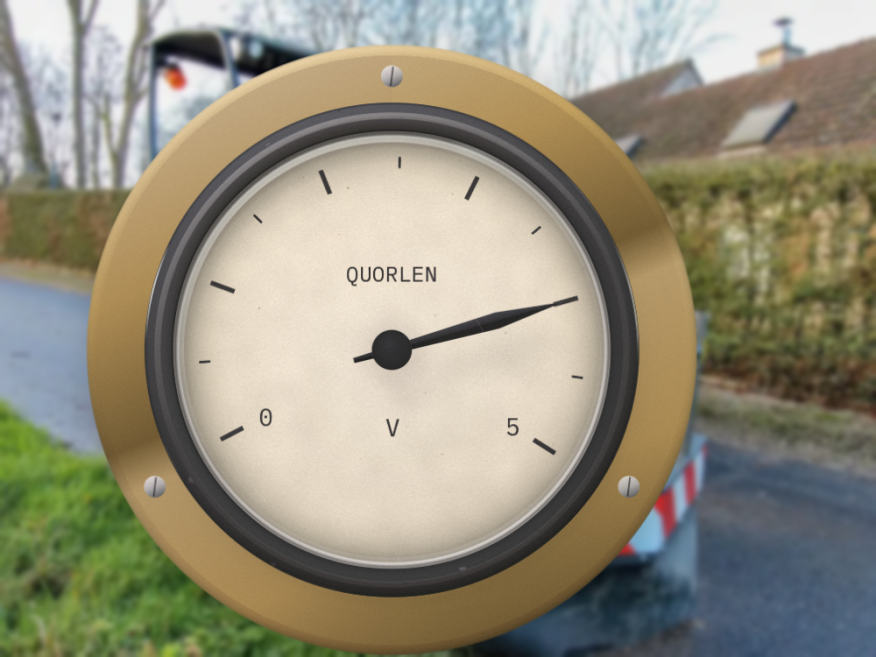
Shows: 4 V
